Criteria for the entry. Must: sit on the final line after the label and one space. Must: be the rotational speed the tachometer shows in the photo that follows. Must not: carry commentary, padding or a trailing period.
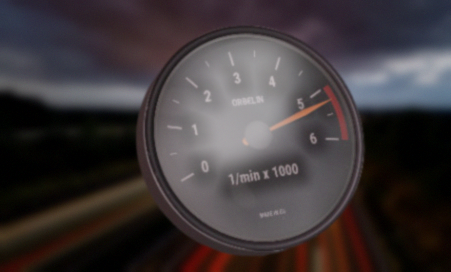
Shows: 5250 rpm
